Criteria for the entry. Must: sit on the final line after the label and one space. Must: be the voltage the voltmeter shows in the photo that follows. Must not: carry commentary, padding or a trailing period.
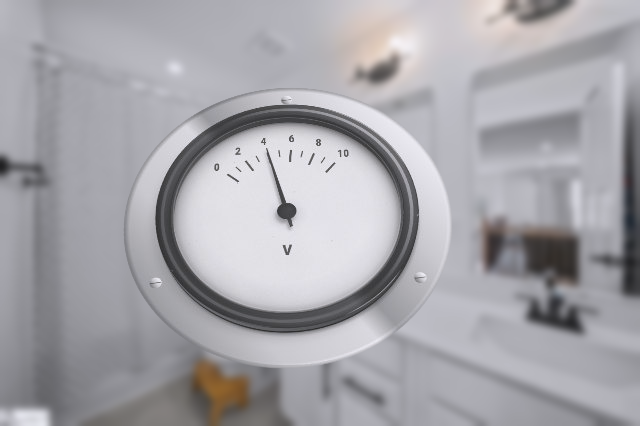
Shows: 4 V
